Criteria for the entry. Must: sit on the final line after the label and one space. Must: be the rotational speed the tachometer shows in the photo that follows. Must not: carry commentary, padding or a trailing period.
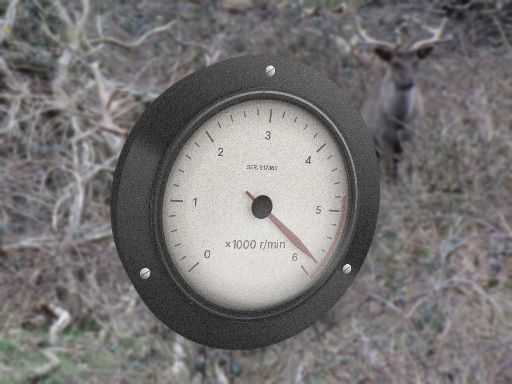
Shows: 5800 rpm
